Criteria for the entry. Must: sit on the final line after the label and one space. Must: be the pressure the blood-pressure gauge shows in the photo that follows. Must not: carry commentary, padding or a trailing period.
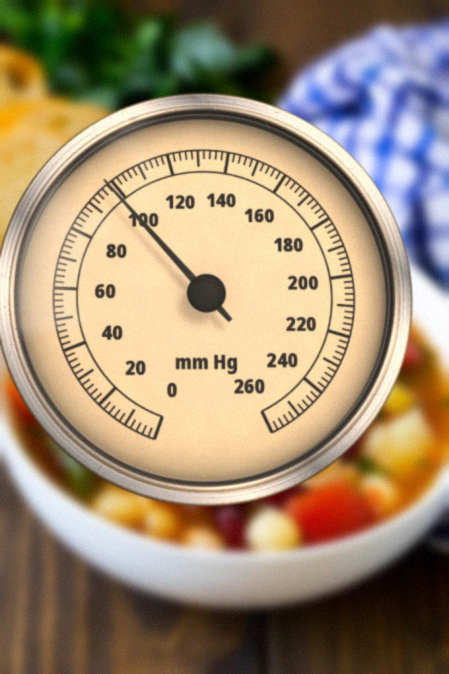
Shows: 98 mmHg
